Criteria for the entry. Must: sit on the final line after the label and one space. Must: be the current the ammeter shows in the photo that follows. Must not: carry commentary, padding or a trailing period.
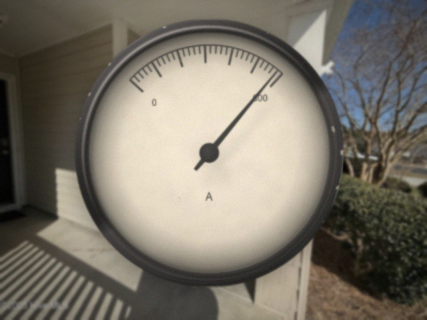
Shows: 580 A
